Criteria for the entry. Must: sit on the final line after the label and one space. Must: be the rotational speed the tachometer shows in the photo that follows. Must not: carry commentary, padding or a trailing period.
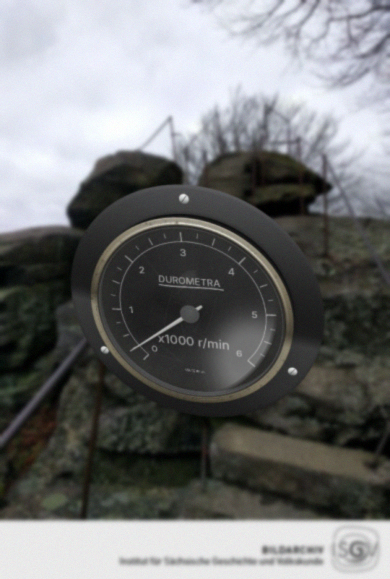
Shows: 250 rpm
